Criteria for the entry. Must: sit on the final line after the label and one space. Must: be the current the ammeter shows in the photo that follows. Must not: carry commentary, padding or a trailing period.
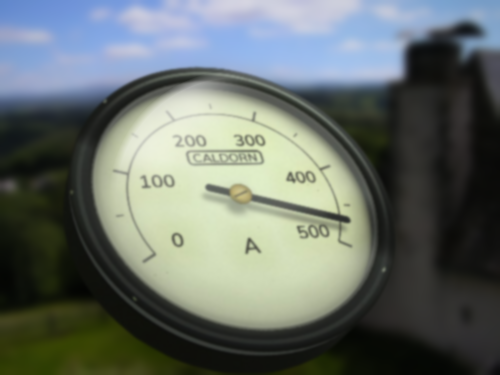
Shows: 475 A
